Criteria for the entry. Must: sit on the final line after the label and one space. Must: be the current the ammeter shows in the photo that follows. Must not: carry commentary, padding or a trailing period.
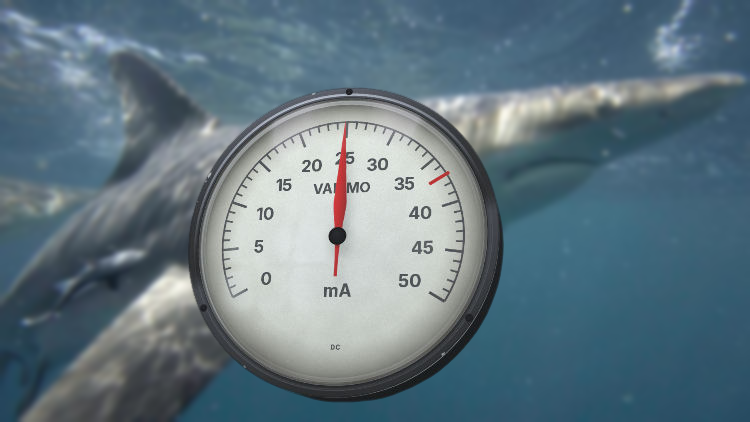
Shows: 25 mA
